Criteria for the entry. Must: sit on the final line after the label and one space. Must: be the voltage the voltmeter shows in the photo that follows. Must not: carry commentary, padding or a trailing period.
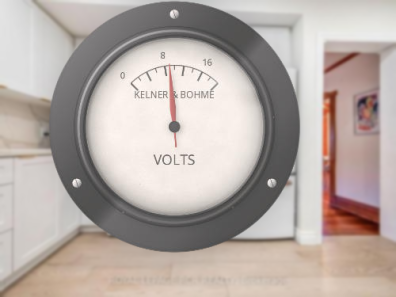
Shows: 9 V
